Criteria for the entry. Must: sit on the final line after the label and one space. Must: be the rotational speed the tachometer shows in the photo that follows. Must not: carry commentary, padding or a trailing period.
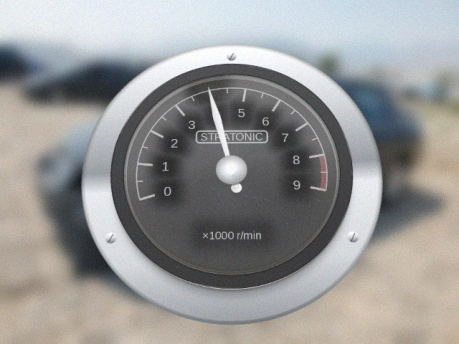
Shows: 4000 rpm
